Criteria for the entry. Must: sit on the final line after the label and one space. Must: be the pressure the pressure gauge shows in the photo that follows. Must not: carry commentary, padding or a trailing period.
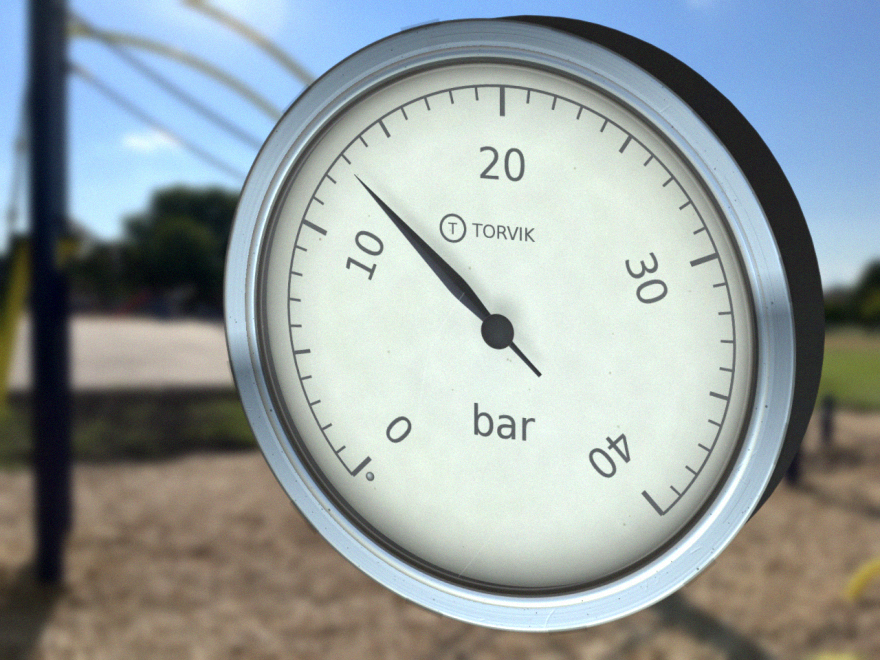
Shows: 13 bar
